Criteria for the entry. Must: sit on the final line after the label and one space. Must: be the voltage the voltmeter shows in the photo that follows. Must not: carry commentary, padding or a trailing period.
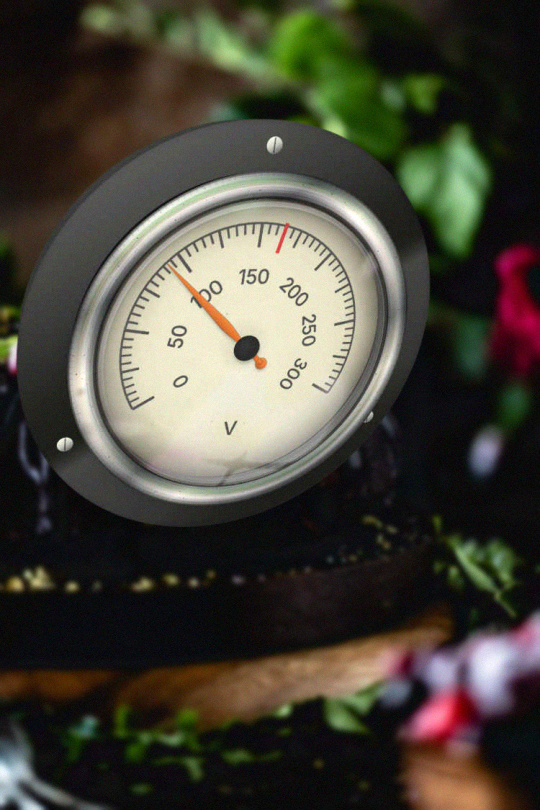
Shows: 92.5 V
